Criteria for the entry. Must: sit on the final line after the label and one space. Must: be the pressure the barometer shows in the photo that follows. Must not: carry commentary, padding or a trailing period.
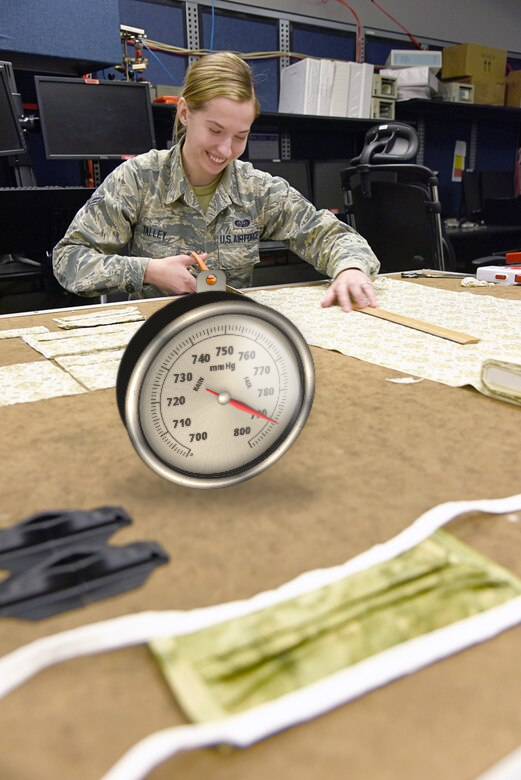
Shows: 790 mmHg
